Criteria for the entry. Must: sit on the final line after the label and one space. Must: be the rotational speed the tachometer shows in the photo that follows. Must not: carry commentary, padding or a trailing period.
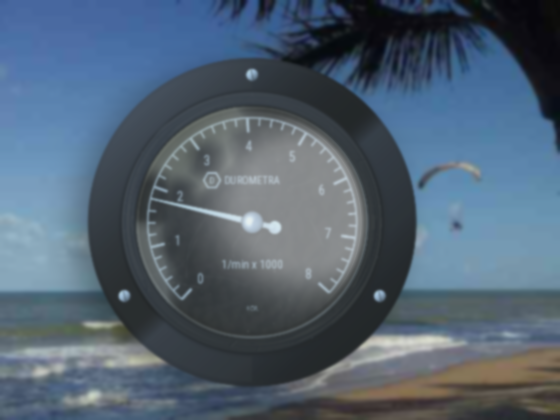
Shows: 1800 rpm
